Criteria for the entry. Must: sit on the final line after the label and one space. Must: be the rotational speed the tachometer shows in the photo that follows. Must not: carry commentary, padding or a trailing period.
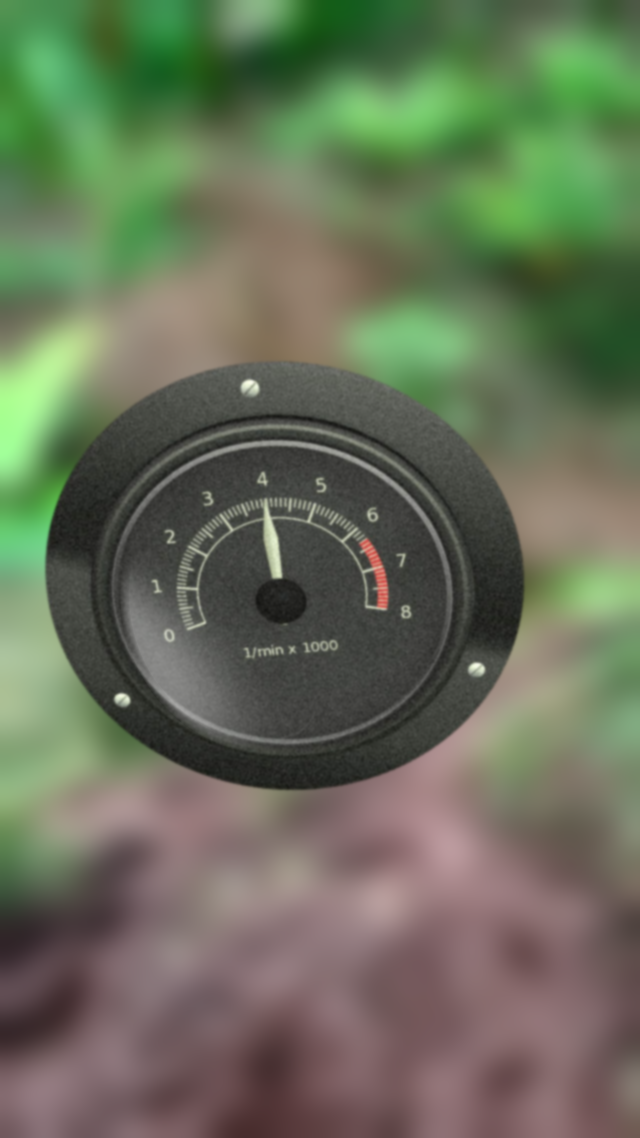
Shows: 4000 rpm
